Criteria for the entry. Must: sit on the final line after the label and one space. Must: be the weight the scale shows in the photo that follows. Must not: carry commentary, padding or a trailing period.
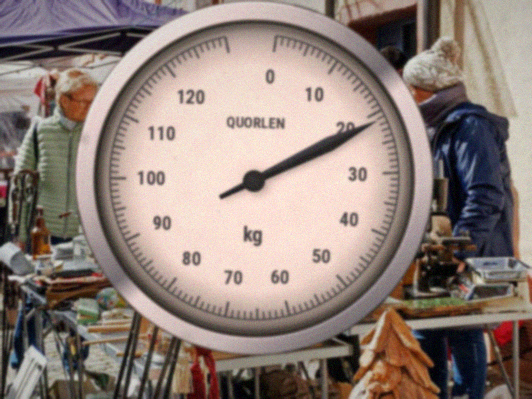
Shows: 21 kg
